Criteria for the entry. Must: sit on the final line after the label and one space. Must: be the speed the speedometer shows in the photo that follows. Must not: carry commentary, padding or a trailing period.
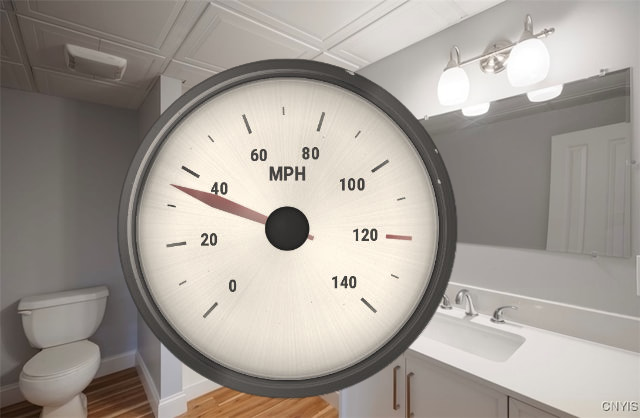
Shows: 35 mph
